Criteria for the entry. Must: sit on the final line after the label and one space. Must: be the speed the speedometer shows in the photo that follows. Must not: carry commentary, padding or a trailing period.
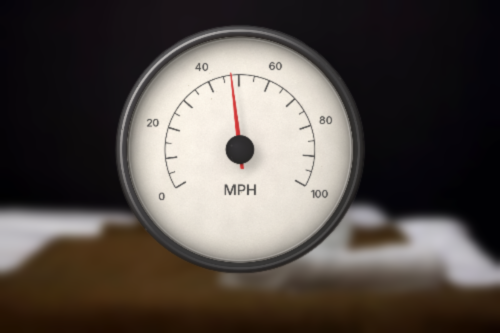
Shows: 47.5 mph
